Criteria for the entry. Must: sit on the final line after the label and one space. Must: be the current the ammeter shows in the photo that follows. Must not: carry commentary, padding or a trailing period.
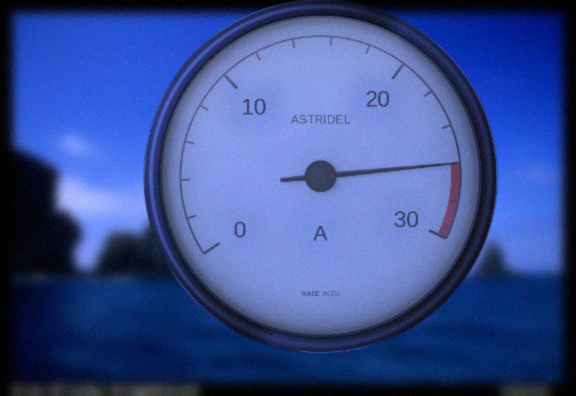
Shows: 26 A
